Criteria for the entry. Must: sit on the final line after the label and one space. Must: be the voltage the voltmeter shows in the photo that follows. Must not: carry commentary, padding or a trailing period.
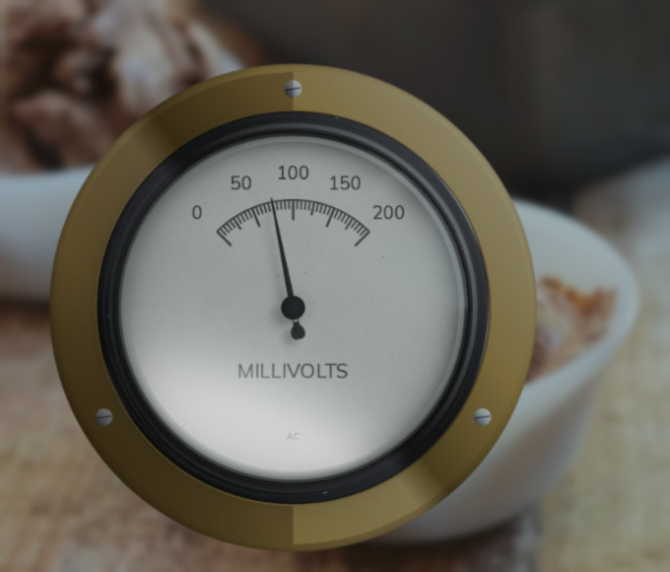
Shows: 75 mV
